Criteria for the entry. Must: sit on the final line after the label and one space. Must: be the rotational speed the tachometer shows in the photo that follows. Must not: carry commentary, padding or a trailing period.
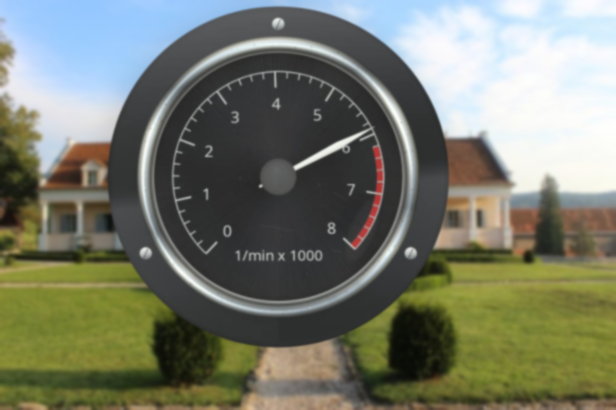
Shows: 5900 rpm
